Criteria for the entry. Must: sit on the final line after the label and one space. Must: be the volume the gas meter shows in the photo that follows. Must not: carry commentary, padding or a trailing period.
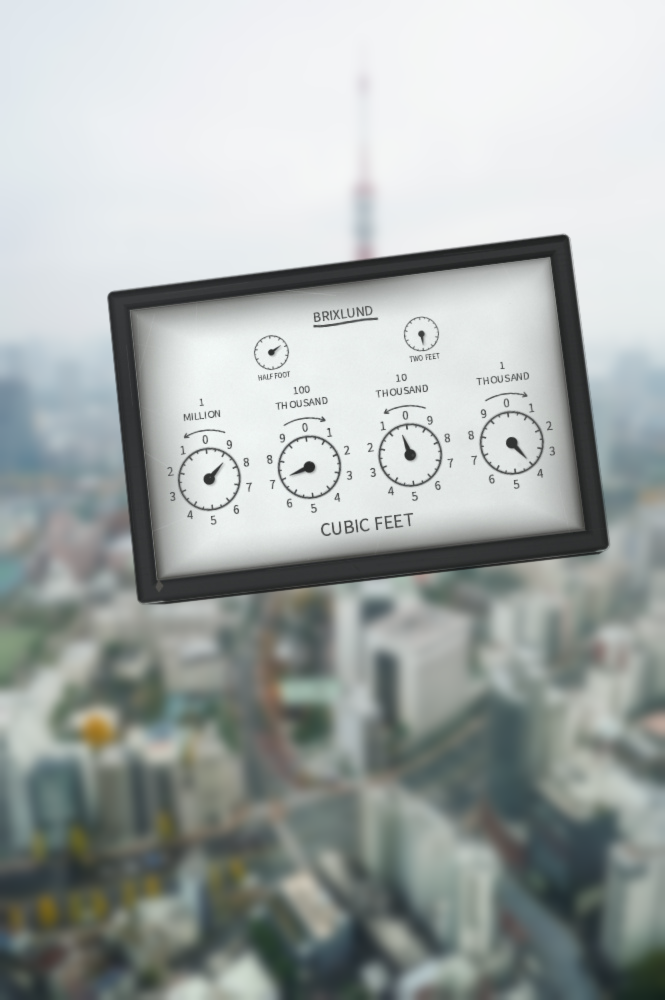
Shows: 870400 ft³
